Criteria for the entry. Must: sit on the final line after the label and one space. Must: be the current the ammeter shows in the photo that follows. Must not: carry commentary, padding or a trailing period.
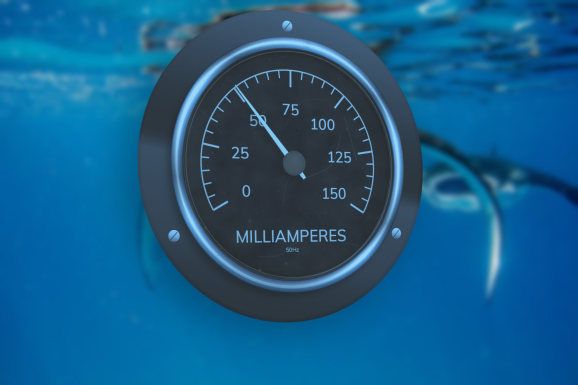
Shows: 50 mA
